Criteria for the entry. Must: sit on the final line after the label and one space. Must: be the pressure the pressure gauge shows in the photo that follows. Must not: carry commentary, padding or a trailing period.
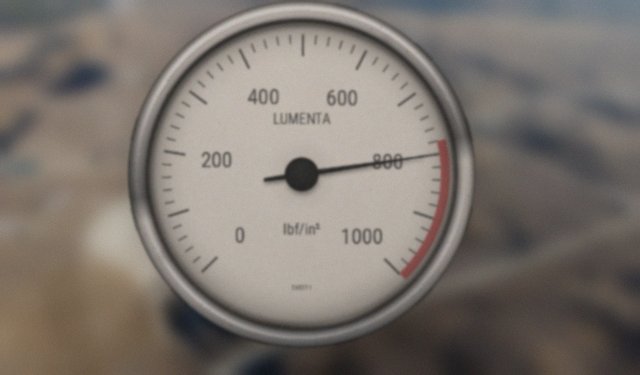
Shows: 800 psi
